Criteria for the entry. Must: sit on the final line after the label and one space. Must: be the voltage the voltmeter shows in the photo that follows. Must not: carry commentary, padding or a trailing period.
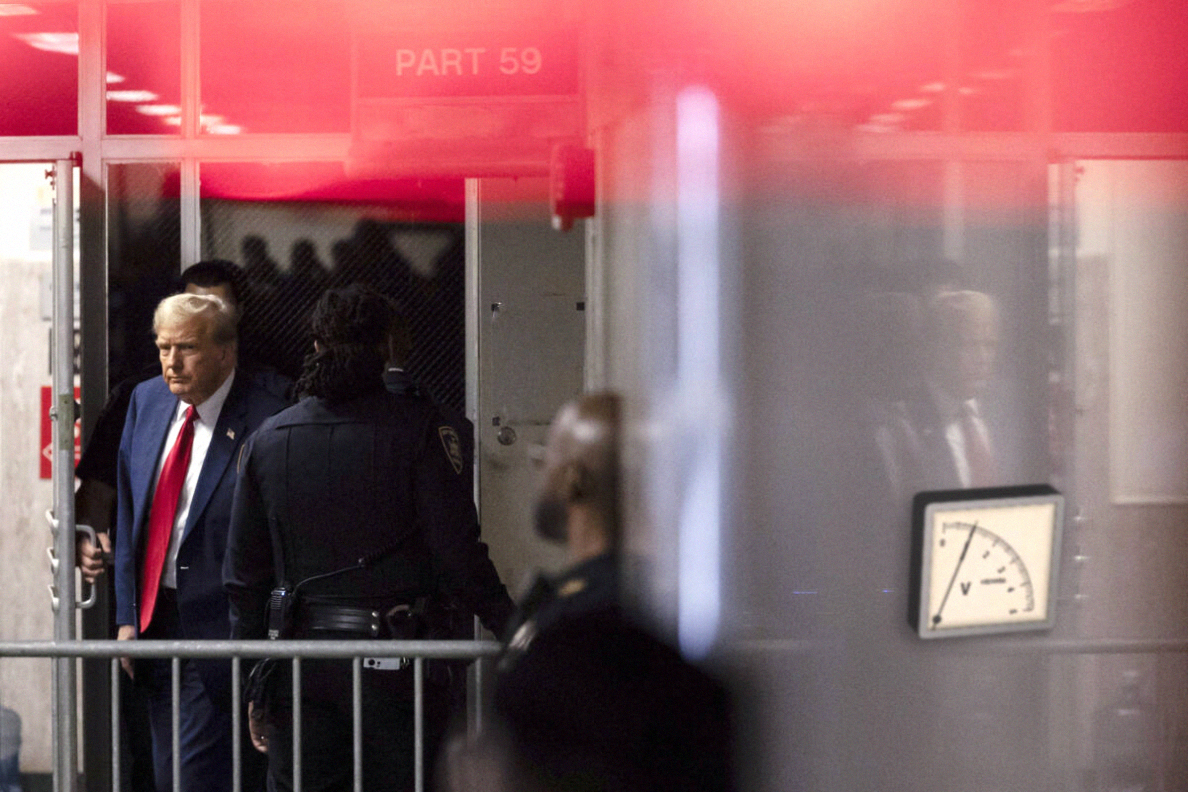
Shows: 1 V
